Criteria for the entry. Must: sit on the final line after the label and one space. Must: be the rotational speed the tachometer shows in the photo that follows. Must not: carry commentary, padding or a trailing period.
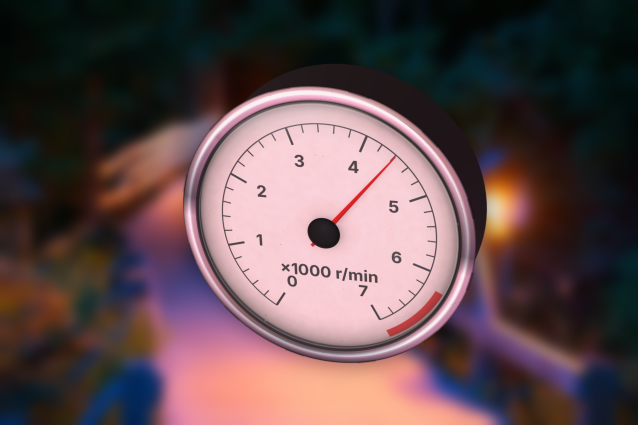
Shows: 4400 rpm
